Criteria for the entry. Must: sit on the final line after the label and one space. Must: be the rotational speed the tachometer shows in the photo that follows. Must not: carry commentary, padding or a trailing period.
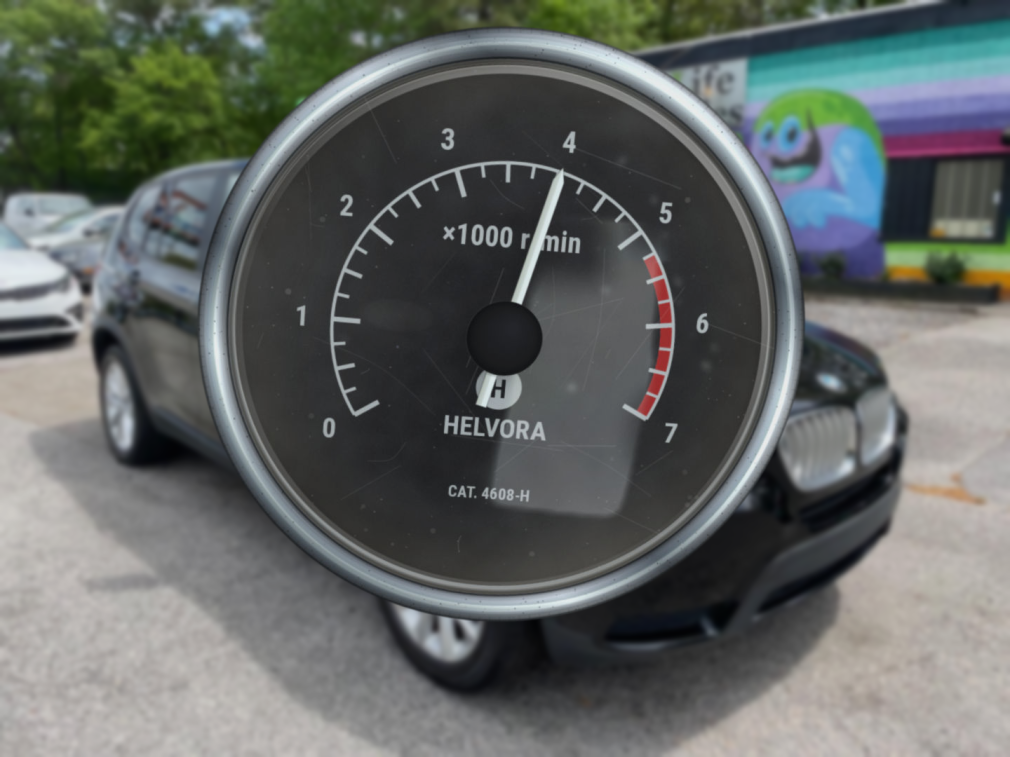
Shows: 4000 rpm
